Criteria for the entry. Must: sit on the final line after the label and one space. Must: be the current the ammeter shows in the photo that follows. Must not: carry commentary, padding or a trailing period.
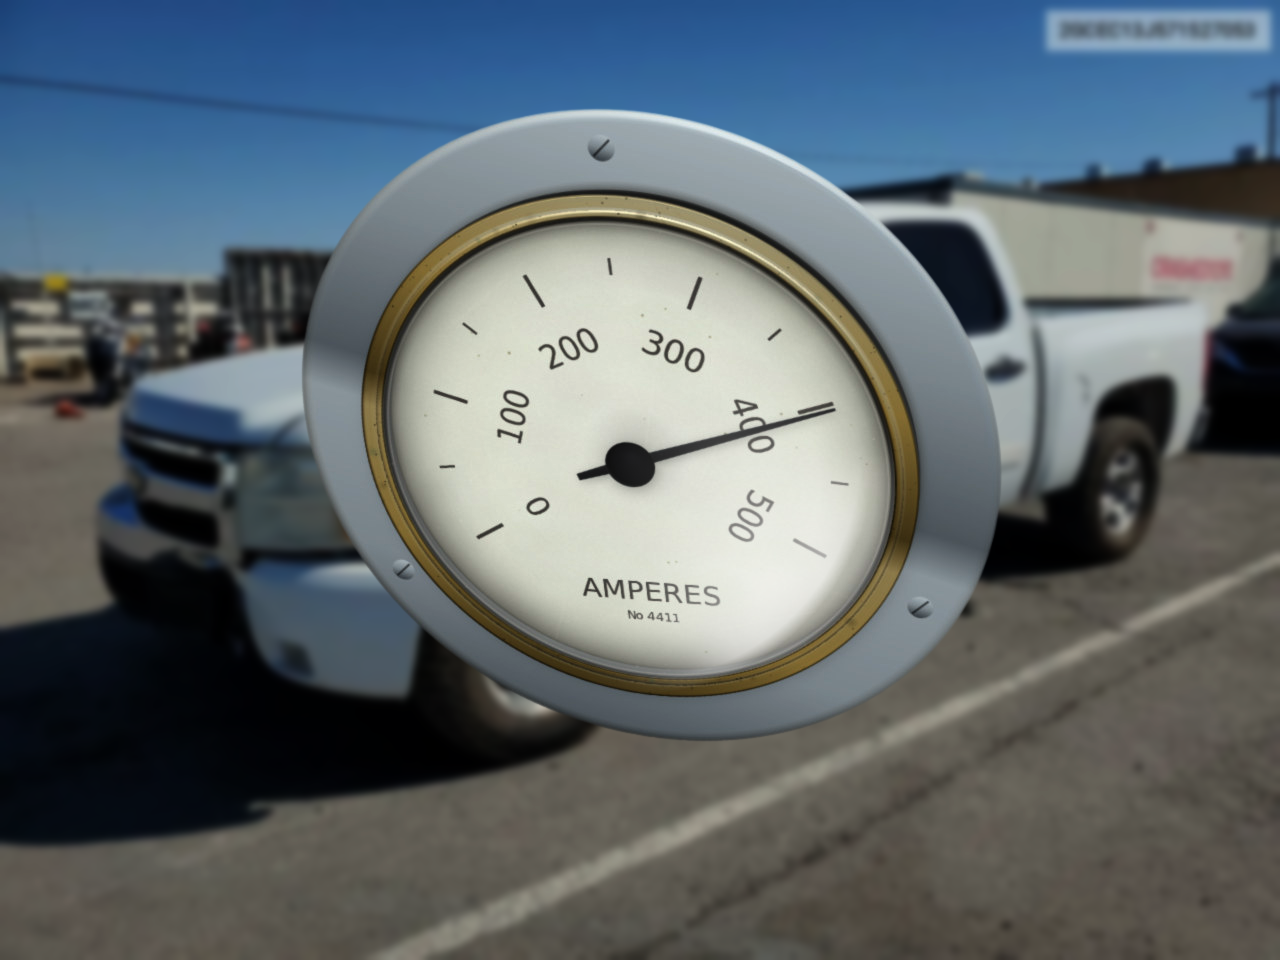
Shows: 400 A
